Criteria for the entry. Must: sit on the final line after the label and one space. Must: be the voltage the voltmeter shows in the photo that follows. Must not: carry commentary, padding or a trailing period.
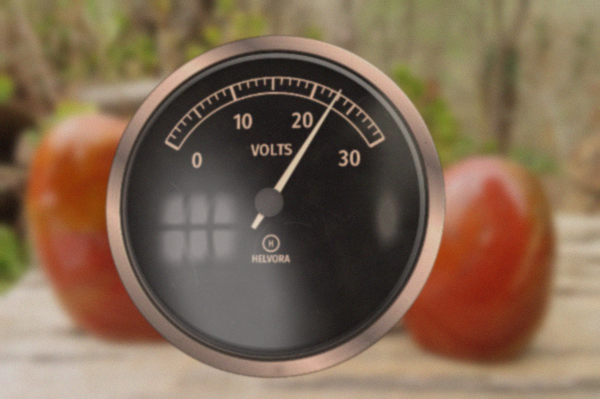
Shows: 23 V
